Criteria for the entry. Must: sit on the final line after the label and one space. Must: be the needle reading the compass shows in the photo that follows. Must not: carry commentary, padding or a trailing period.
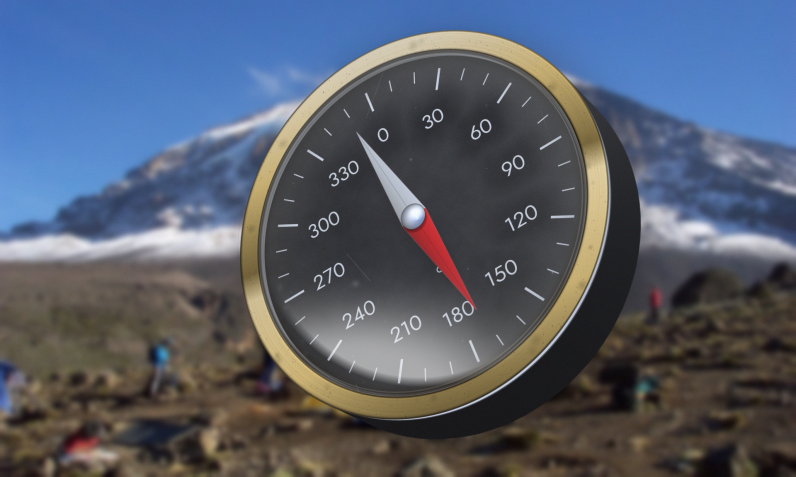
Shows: 170 °
